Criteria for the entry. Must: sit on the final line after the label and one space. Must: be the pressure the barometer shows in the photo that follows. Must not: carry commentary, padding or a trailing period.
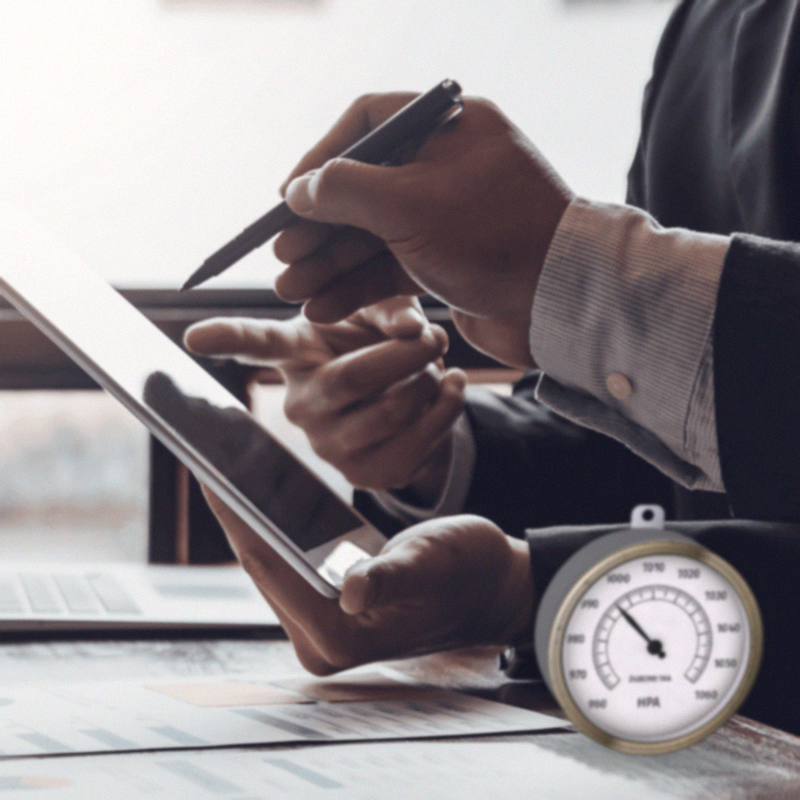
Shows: 995 hPa
